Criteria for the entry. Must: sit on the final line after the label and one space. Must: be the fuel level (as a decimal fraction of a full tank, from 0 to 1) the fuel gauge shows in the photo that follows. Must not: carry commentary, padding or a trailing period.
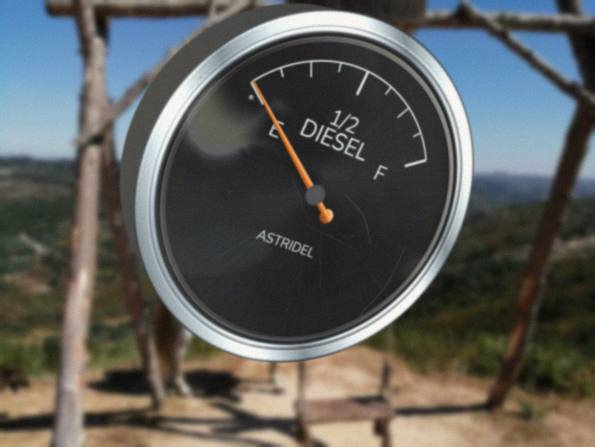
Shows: 0
